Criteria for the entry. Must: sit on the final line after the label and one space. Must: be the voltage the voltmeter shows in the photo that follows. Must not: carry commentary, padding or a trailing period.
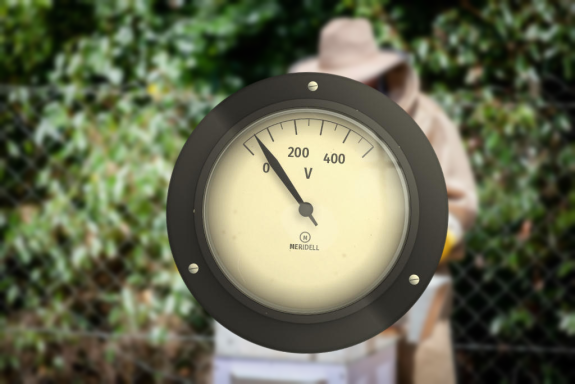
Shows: 50 V
